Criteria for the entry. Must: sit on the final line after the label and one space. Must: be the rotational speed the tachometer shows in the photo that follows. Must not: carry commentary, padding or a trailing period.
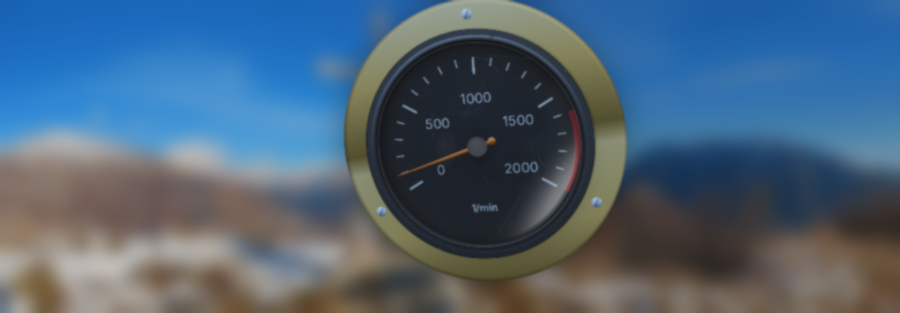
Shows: 100 rpm
